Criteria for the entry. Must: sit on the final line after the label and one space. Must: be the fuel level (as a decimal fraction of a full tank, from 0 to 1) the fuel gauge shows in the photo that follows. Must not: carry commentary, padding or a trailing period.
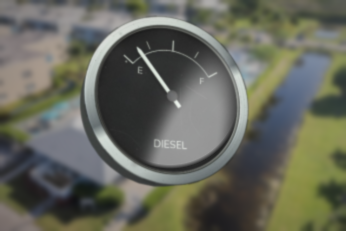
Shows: 0.125
